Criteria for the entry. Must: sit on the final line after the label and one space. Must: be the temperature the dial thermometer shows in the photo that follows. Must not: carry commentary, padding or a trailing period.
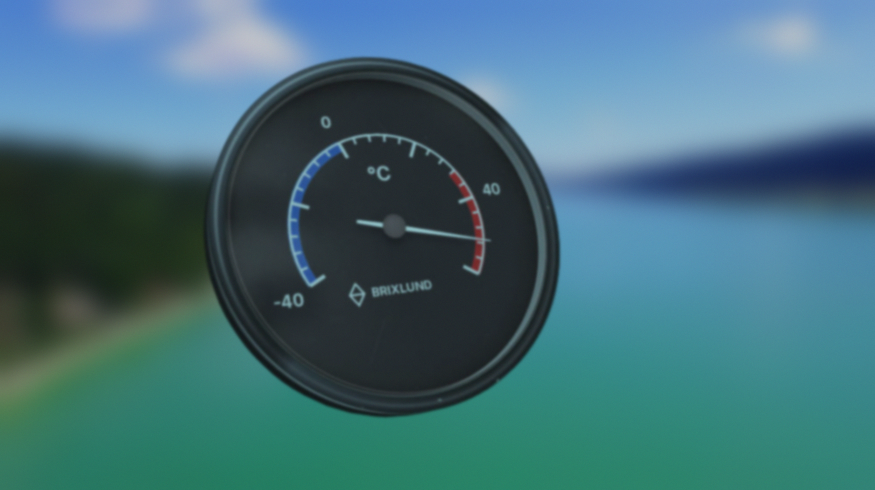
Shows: 52 °C
